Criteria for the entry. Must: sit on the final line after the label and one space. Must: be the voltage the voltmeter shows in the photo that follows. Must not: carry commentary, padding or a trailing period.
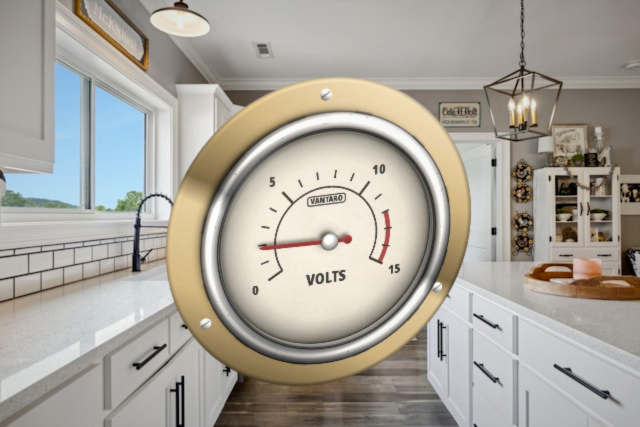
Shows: 2 V
